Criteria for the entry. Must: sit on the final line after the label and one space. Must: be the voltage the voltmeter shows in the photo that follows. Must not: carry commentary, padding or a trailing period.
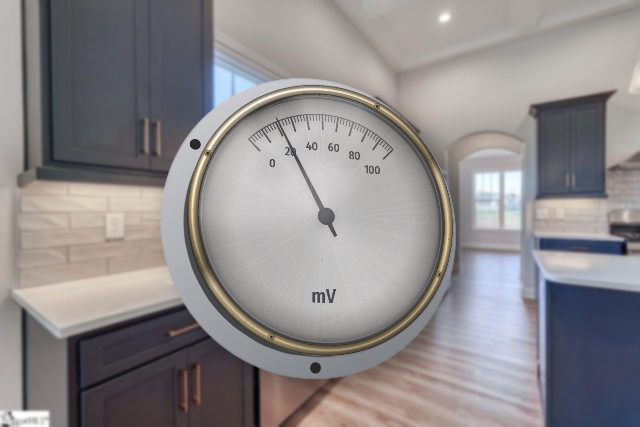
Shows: 20 mV
